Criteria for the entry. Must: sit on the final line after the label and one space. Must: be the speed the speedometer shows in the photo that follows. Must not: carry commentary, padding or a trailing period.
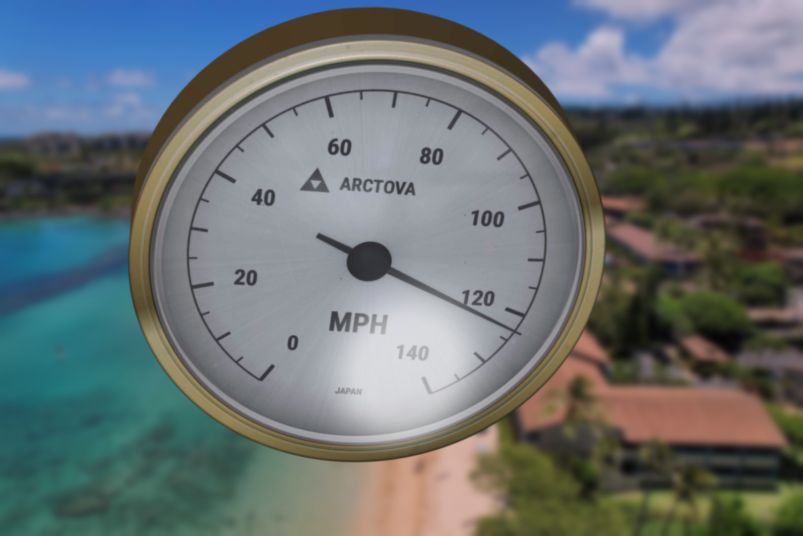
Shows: 122.5 mph
